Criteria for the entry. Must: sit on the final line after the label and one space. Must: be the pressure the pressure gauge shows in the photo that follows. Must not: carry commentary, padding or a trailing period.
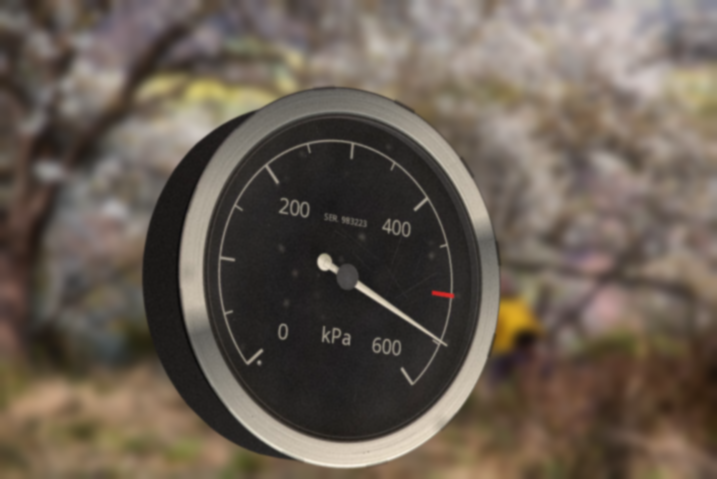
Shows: 550 kPa
